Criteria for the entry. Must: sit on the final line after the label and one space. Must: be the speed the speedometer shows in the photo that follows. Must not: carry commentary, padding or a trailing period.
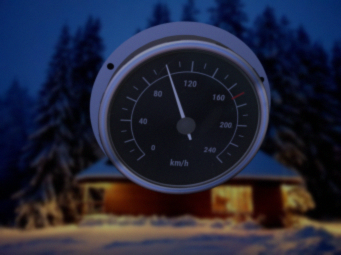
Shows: 100 km/h
